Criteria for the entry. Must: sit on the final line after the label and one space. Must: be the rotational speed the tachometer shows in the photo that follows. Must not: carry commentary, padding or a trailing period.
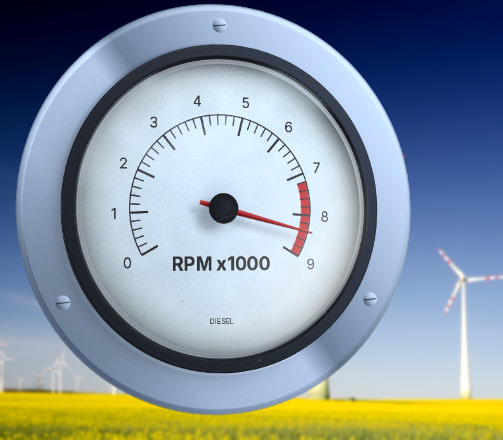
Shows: 8400 rpm
